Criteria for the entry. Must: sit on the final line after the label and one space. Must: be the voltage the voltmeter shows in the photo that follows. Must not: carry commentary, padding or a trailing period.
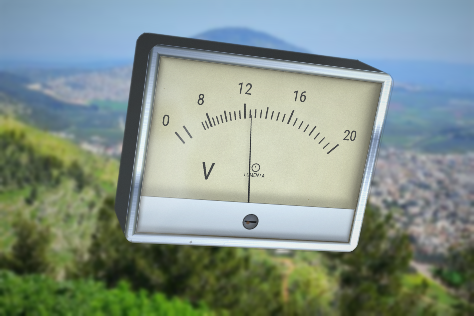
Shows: 12.5 V
